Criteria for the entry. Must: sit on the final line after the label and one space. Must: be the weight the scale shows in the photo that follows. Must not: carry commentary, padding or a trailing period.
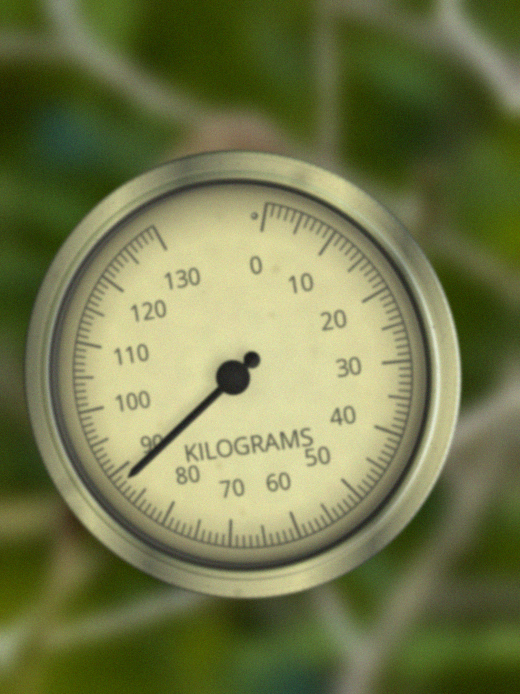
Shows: 88 kg
